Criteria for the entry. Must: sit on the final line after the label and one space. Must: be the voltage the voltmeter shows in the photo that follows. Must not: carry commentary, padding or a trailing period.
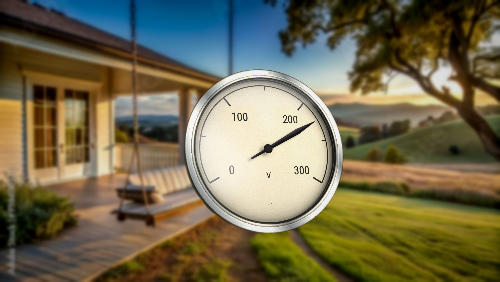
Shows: 225 V
